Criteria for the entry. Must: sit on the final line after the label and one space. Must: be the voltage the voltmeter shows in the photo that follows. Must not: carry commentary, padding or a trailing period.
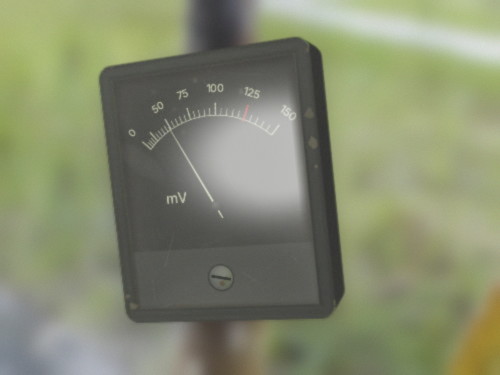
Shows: 50 mV
